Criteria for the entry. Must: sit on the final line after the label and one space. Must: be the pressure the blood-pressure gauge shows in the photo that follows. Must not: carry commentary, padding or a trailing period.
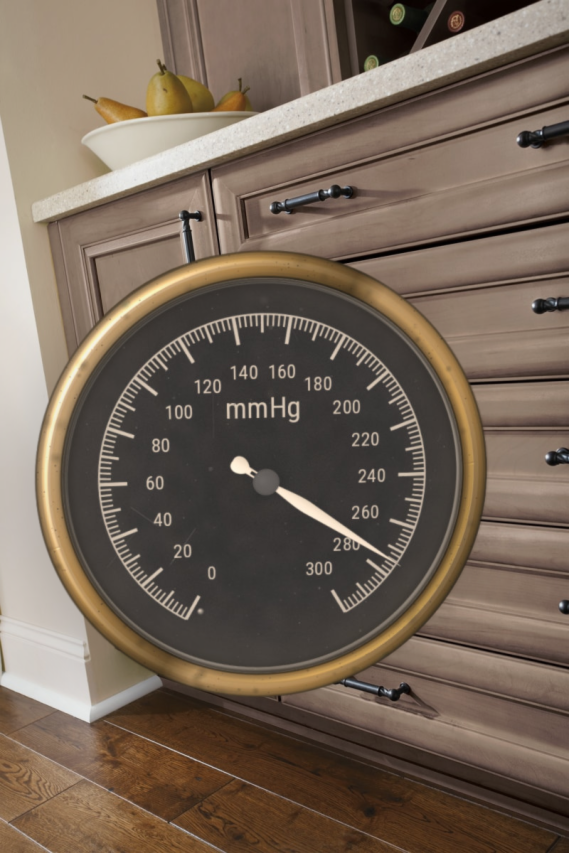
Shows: 274 mmHg
